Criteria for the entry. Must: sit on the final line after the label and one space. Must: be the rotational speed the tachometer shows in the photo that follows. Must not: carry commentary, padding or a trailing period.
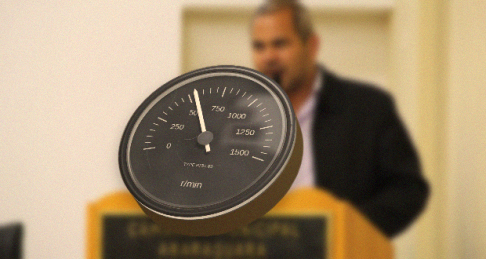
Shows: 550 rpm
